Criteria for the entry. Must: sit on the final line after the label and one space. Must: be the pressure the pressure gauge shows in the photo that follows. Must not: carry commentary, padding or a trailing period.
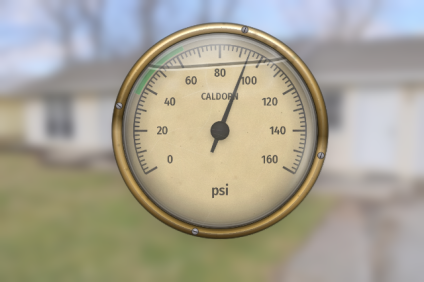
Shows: 94 psi
